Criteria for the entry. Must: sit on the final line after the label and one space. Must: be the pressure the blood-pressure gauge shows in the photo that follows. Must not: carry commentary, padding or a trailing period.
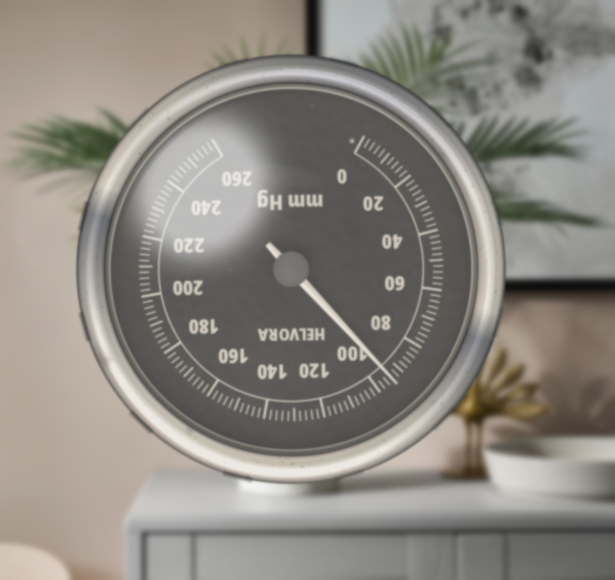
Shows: 94 mmHg
